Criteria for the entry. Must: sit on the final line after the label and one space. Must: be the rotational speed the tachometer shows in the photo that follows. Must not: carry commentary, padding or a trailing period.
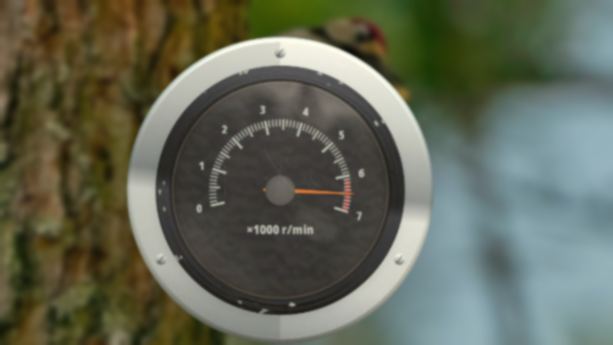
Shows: 6500 rpm
